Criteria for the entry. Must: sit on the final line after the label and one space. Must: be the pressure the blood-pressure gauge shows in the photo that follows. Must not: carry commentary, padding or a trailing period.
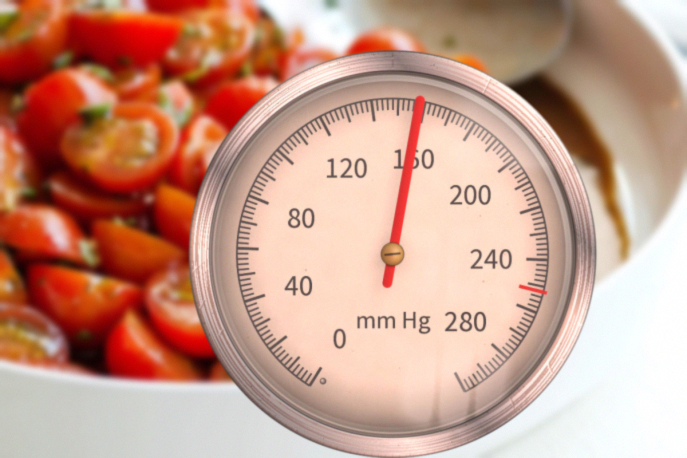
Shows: 158 mmHg
